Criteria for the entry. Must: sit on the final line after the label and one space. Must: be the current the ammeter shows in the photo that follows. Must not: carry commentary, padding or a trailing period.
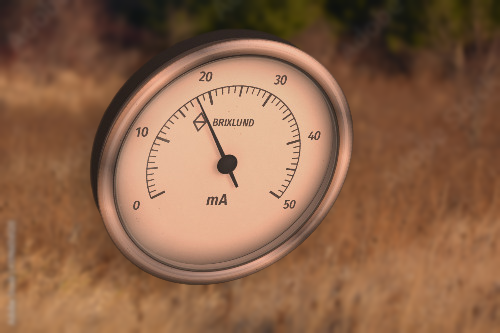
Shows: 18 mA
